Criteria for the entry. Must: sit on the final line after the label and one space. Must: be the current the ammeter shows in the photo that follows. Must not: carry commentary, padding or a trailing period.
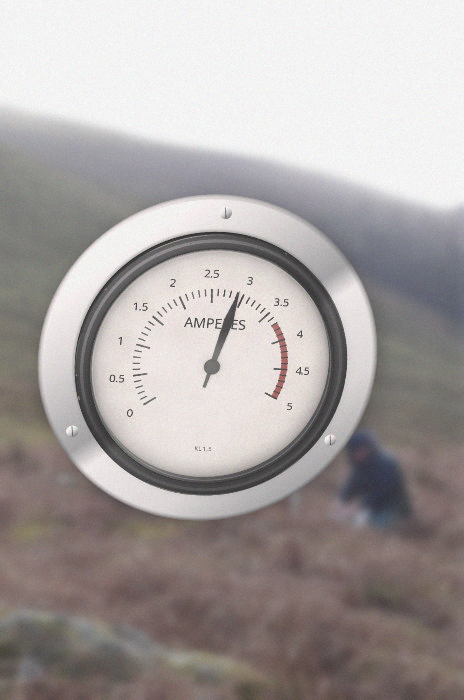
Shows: 2.9 A
